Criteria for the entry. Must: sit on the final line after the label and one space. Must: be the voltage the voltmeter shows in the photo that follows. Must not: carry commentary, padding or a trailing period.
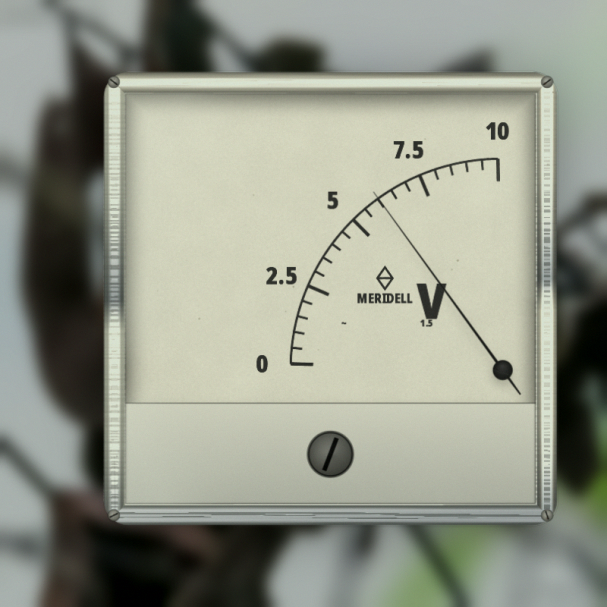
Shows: 6 V
